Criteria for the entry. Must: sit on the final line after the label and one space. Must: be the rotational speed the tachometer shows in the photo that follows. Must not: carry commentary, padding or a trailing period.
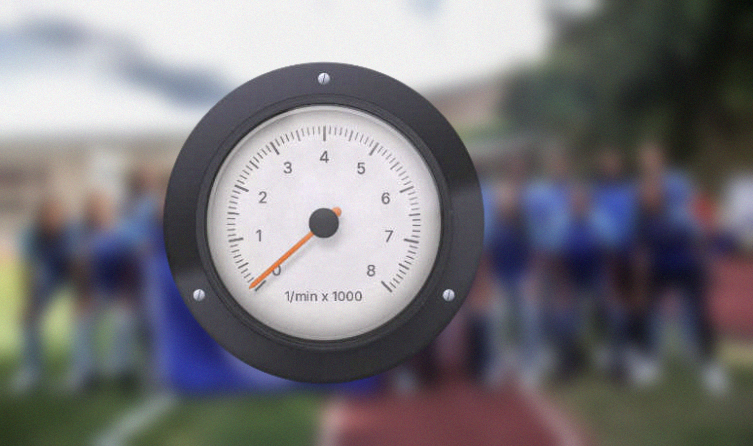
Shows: 100 rpm
